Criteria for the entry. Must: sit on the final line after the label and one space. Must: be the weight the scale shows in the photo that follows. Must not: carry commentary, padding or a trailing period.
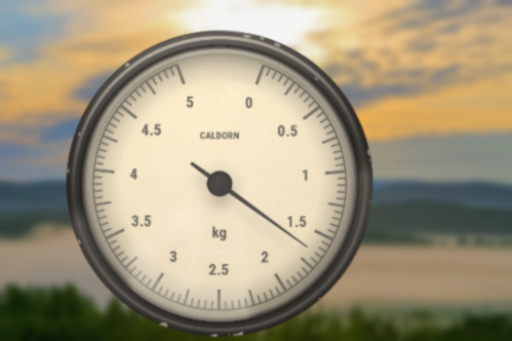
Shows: 1.65 kg
